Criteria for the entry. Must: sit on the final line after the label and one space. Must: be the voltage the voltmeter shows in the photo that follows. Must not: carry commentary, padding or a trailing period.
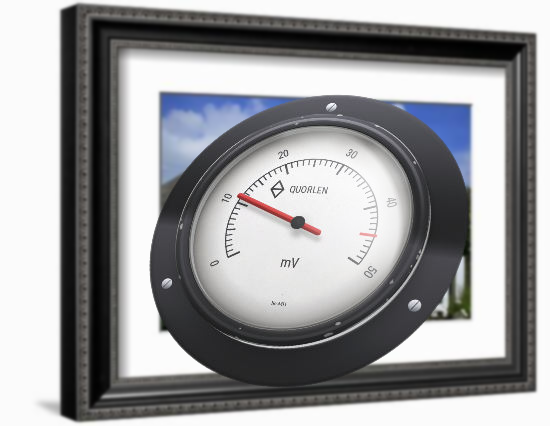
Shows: 11 mV
